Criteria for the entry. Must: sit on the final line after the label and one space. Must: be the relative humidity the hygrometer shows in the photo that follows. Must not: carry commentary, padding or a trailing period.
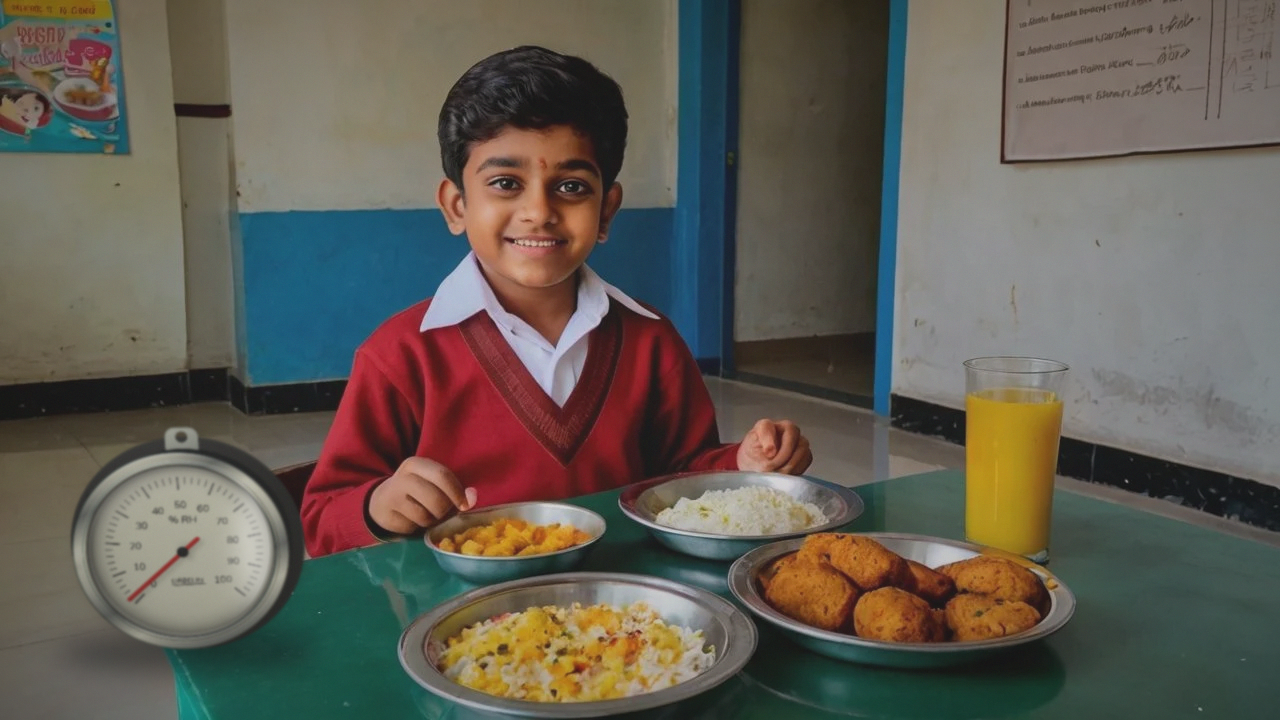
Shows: 2 %
